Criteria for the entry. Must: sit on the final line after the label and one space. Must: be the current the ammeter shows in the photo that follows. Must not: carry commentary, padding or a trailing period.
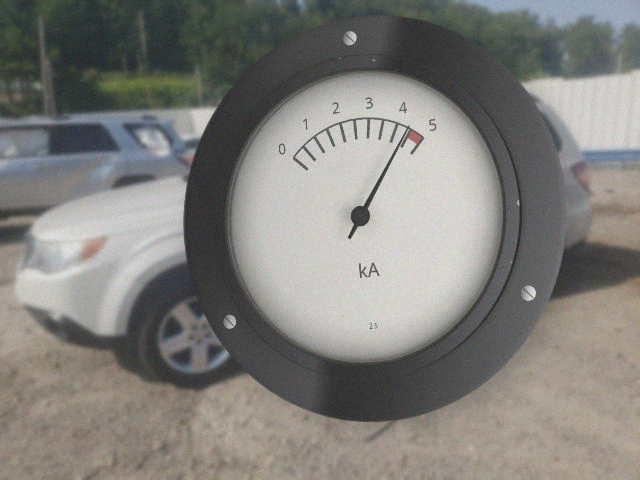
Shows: 4.5 kA
